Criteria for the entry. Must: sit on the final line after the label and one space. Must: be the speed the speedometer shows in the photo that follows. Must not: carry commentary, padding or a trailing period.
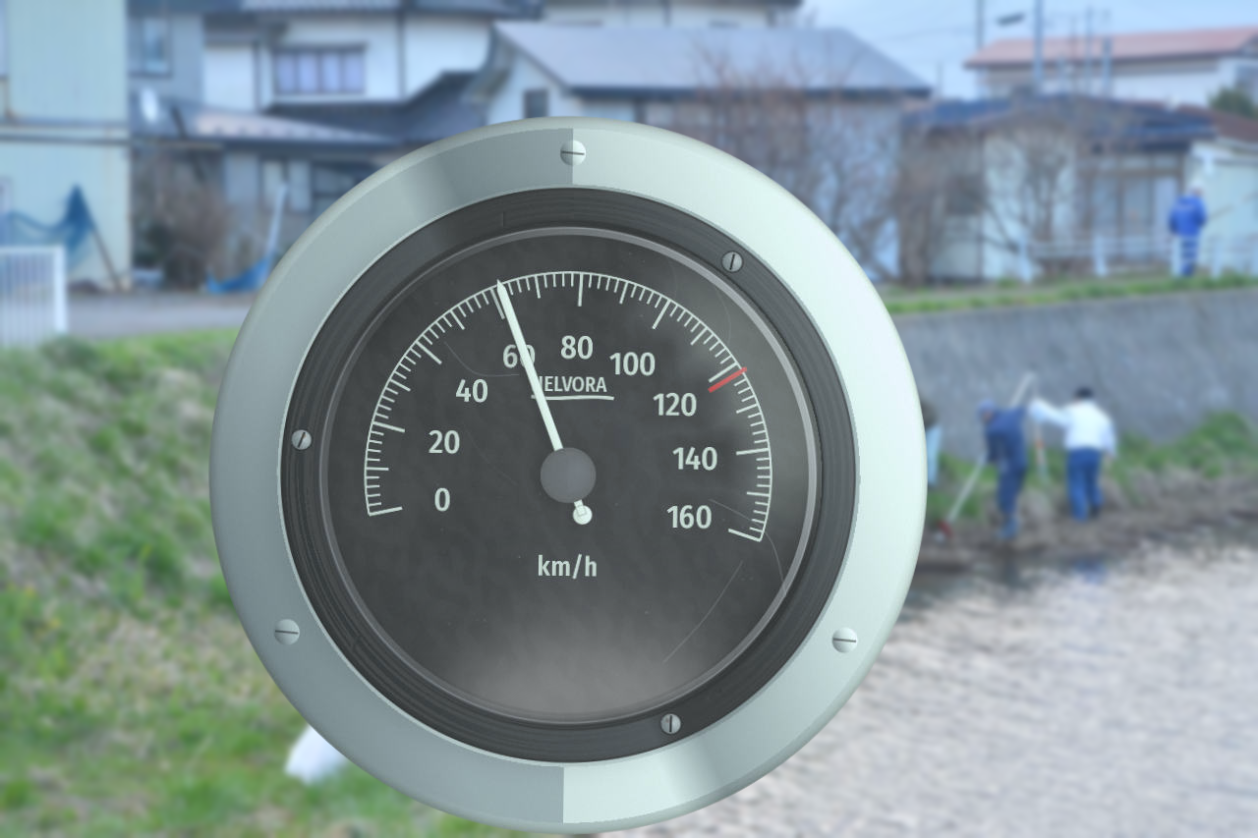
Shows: 62 km/h
